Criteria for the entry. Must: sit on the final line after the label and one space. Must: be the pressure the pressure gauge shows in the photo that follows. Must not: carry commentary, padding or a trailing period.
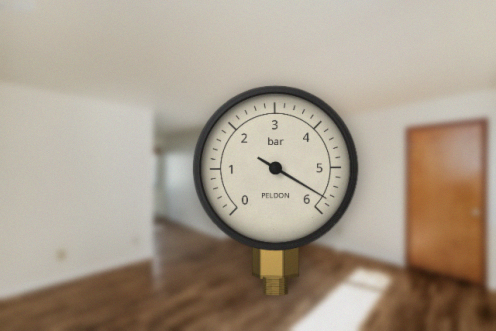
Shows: 5.7 bar
